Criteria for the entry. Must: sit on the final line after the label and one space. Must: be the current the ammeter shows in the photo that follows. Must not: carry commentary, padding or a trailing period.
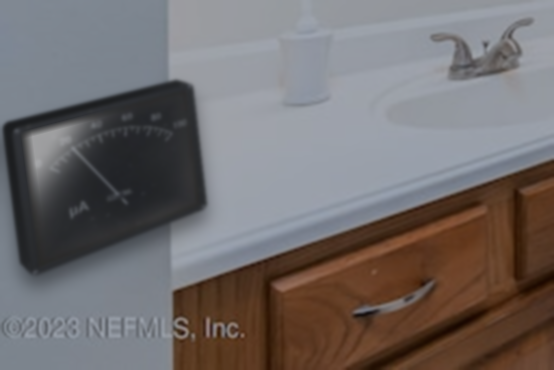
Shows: 20 µA
